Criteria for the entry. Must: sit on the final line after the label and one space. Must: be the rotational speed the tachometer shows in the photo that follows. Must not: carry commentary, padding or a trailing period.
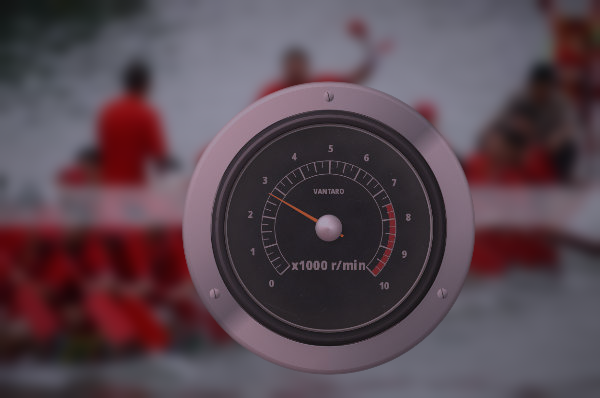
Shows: 2750 rpm
